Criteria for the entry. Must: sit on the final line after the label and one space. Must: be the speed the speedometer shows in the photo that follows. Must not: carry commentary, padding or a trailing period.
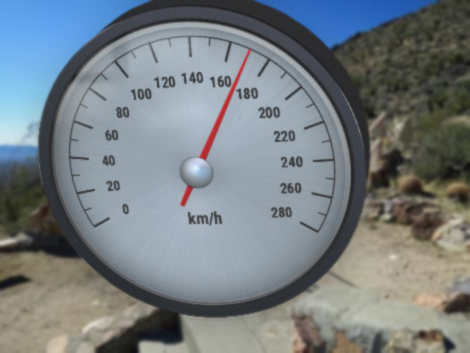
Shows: 170 km/h
